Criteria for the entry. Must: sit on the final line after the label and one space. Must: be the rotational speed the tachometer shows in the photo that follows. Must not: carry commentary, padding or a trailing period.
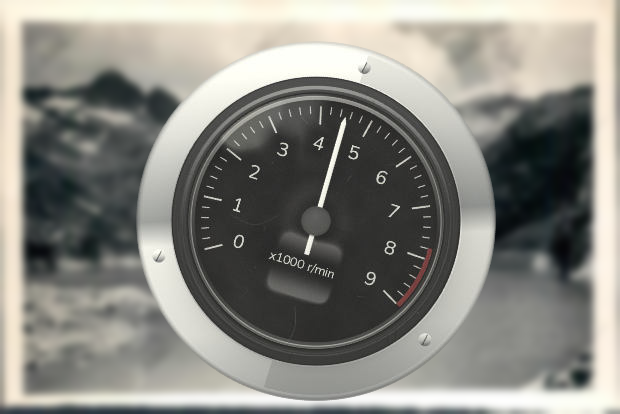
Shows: 4500 rpm
